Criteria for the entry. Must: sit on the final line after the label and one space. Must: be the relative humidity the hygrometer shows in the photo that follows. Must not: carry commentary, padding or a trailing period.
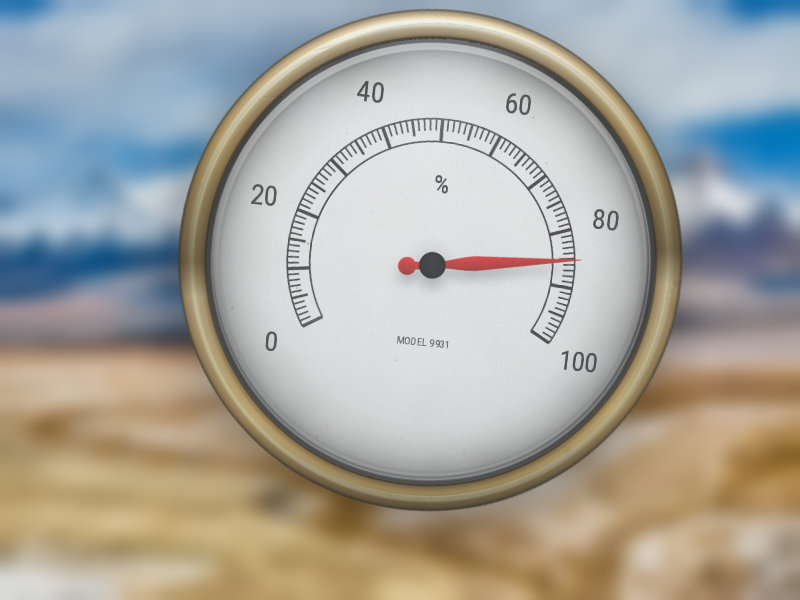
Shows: 85 %
